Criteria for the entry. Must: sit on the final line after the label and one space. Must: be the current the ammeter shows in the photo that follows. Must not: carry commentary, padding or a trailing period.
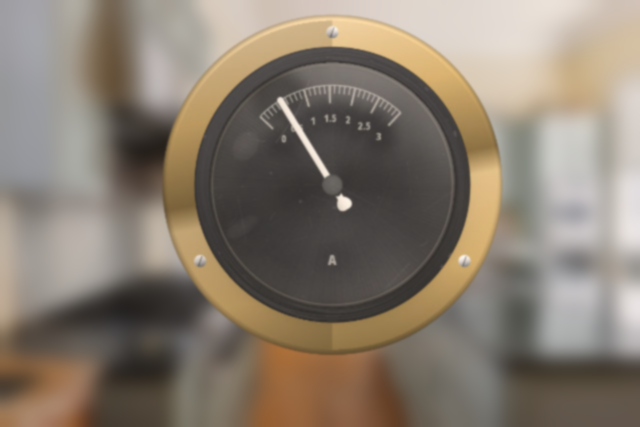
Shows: 0.5 A
